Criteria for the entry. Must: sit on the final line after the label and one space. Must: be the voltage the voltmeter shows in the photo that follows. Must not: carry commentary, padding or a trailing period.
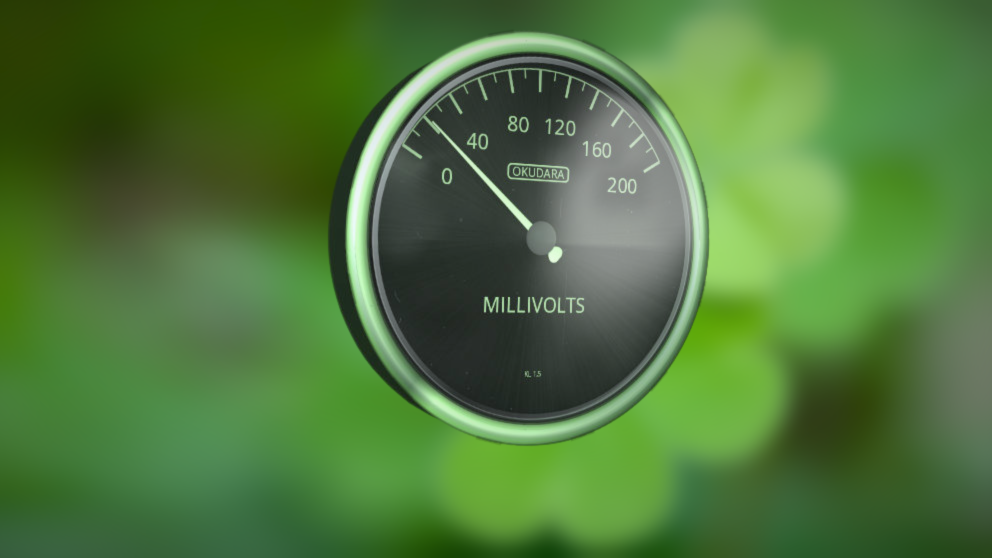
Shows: 20 mV
